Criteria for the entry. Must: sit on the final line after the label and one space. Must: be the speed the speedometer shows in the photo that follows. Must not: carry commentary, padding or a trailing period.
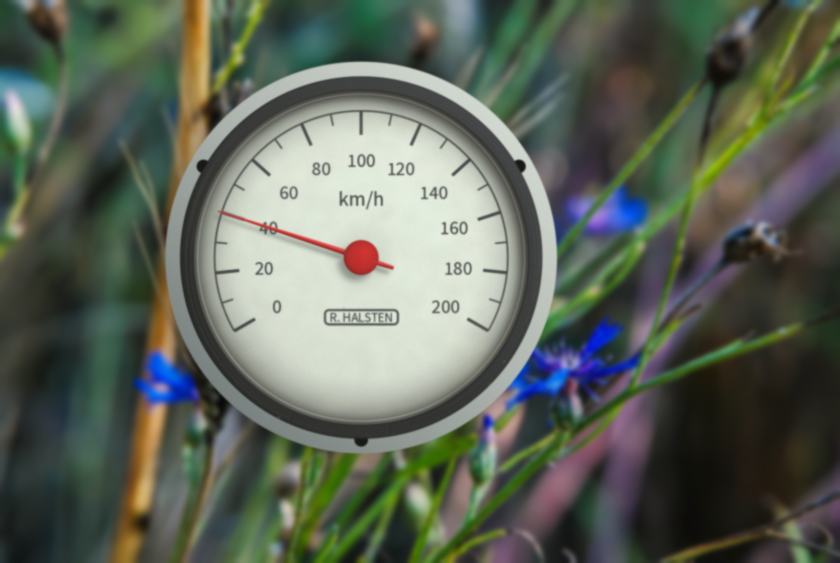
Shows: 40 km/h
